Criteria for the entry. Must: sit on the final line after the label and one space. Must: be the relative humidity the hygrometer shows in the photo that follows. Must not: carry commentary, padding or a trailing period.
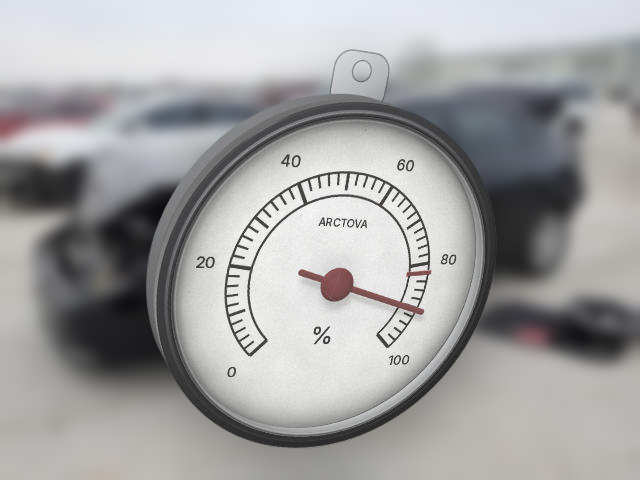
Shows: 90 %
